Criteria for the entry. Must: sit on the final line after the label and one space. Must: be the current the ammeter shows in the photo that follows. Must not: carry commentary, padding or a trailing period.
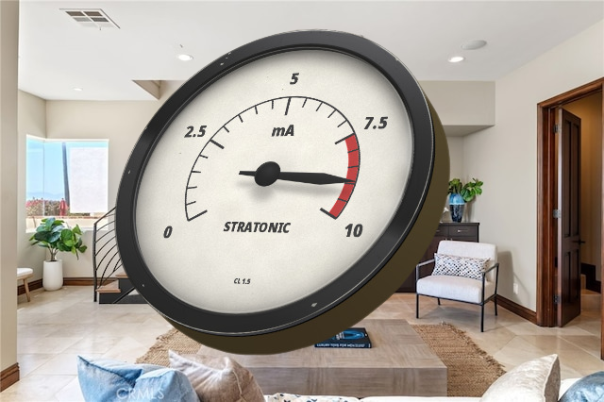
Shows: 9 mA
